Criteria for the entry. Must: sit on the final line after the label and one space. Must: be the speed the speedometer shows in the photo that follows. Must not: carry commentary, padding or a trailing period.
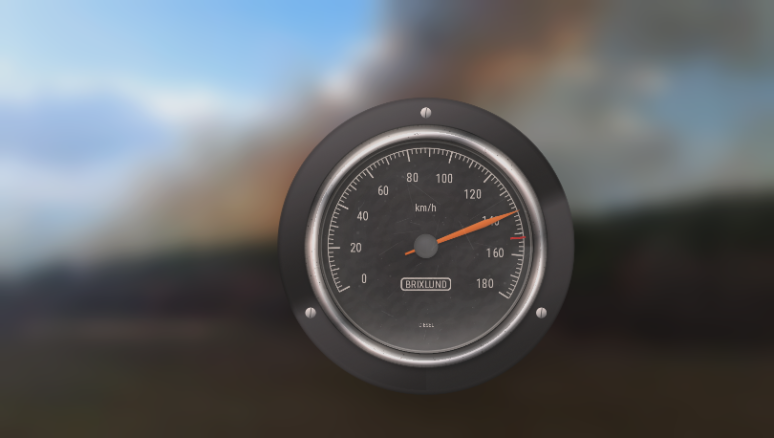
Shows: 140 km/h
